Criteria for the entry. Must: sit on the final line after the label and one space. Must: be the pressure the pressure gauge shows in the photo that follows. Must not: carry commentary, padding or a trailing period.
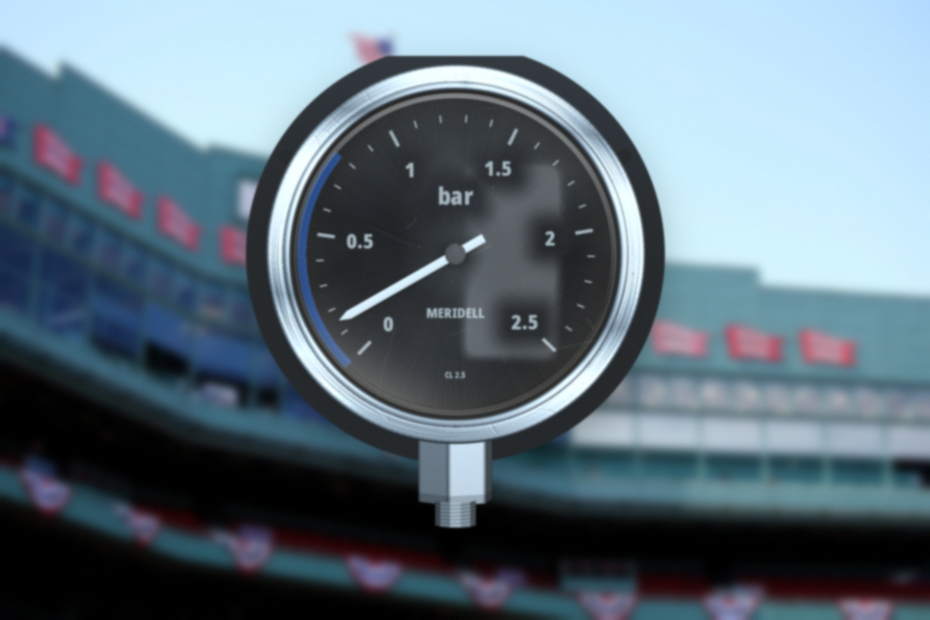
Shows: 0.15 bar
